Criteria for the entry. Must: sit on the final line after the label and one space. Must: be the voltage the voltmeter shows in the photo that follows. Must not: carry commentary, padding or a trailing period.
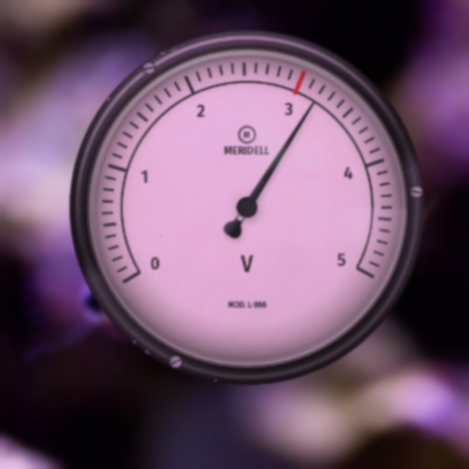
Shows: 3.2 V
